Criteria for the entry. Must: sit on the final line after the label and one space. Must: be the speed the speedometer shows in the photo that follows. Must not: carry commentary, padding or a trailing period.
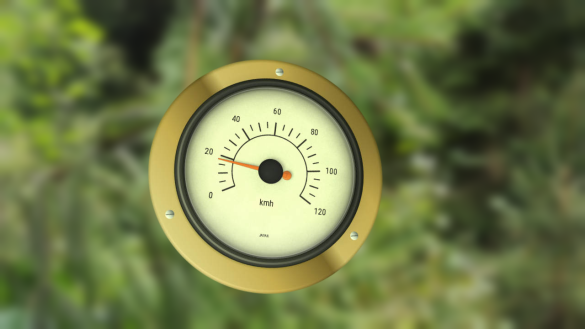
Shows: 17.5 km/h
